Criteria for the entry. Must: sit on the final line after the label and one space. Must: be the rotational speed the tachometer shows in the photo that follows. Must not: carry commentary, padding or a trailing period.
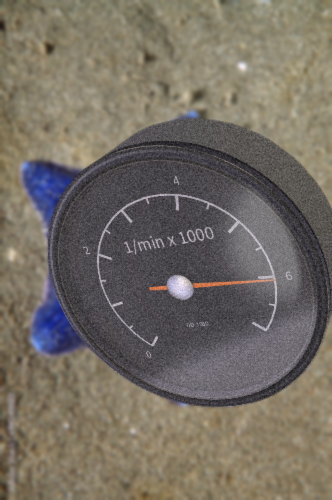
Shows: 6000 rpm
